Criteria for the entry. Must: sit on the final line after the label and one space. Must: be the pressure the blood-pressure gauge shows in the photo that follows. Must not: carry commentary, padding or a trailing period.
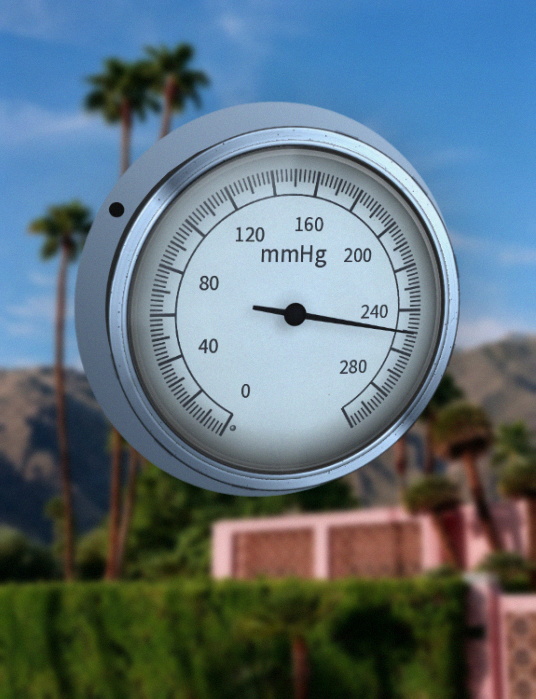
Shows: 250 mmHg
